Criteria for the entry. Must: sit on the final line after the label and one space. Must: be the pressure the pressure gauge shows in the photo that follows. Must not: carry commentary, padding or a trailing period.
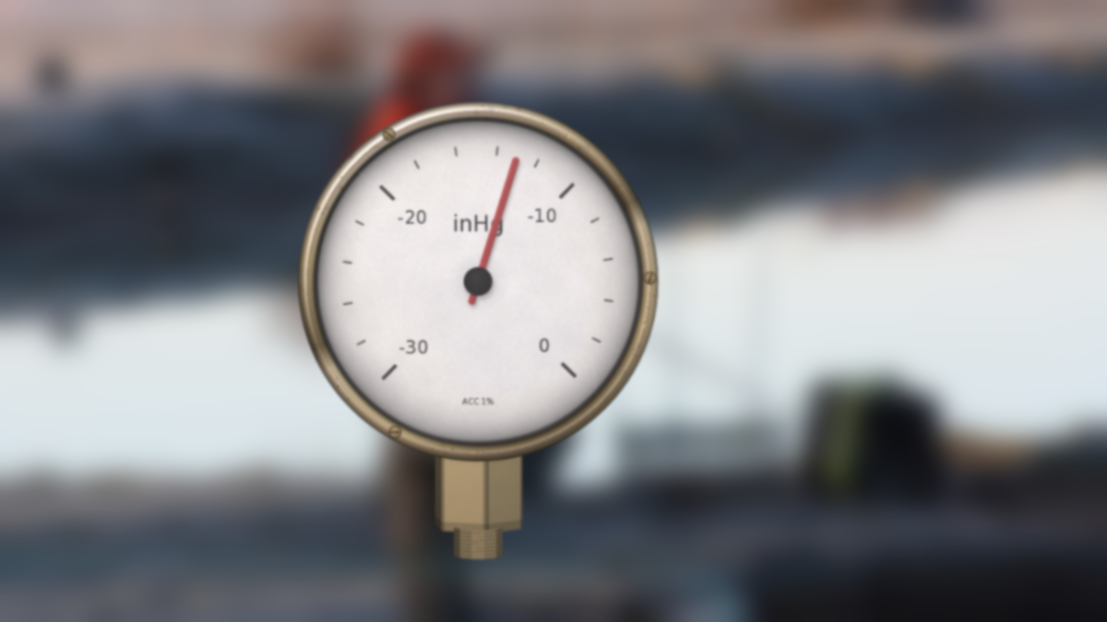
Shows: -13 inHg
